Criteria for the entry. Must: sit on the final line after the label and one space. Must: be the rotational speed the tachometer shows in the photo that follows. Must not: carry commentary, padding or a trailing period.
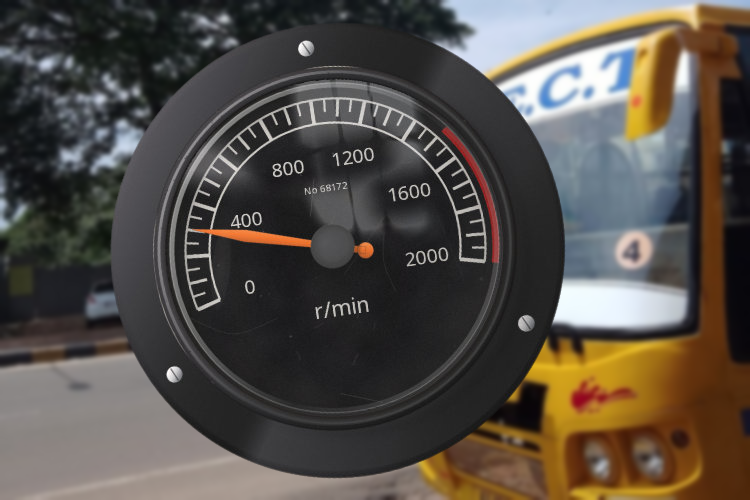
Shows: 300 rpm
